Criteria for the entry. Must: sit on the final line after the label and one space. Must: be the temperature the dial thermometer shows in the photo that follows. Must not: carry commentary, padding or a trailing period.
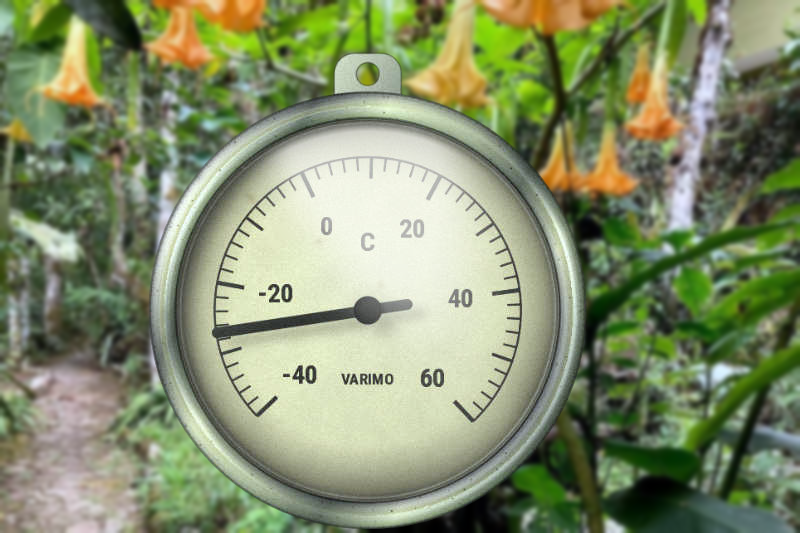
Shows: -27 °C
